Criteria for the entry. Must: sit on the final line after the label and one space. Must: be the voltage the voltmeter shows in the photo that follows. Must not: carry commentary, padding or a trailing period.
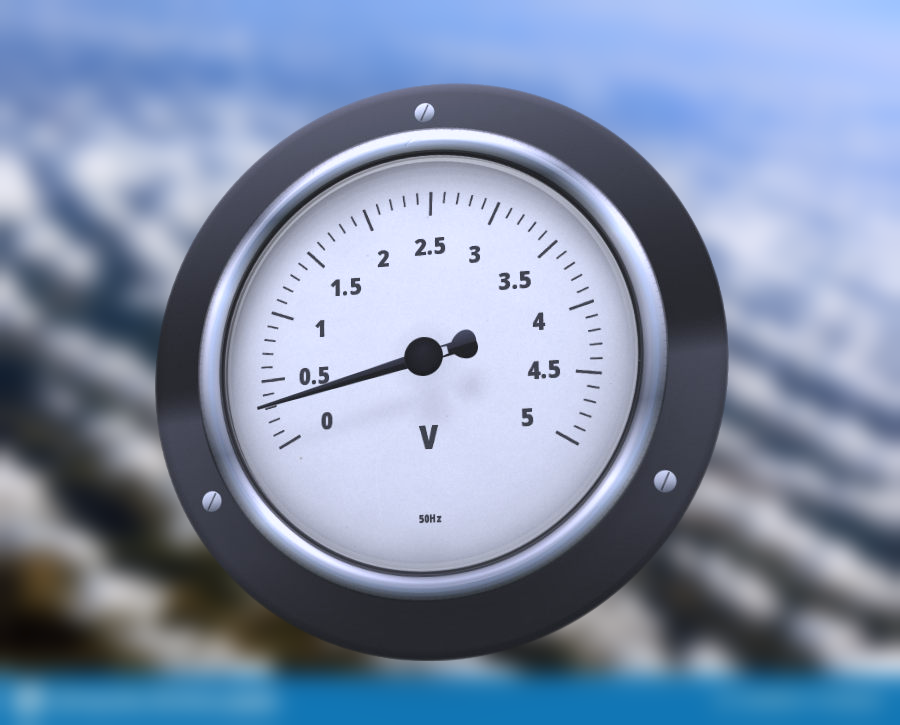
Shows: 0.3 V
